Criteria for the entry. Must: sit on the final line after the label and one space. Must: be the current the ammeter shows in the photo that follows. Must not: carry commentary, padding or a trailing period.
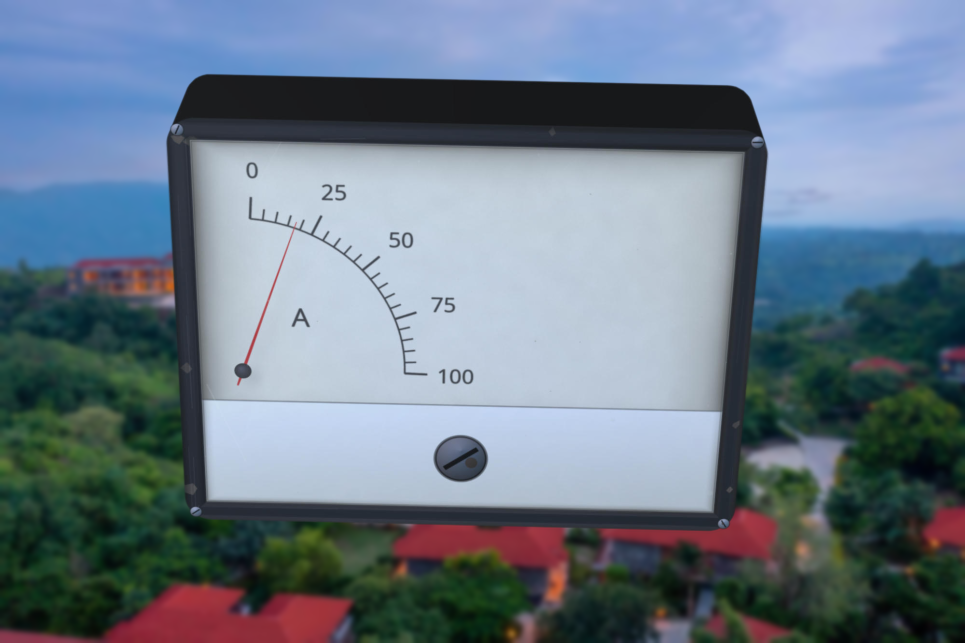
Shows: 17.5 A
